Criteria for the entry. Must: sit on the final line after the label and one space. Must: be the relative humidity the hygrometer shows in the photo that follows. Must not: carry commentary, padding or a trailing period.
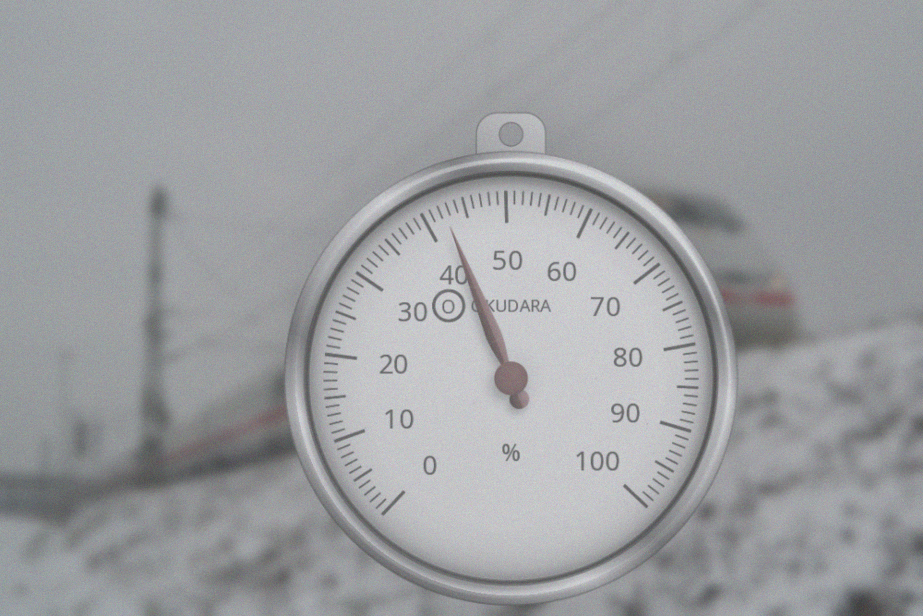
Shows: 42.5 %
